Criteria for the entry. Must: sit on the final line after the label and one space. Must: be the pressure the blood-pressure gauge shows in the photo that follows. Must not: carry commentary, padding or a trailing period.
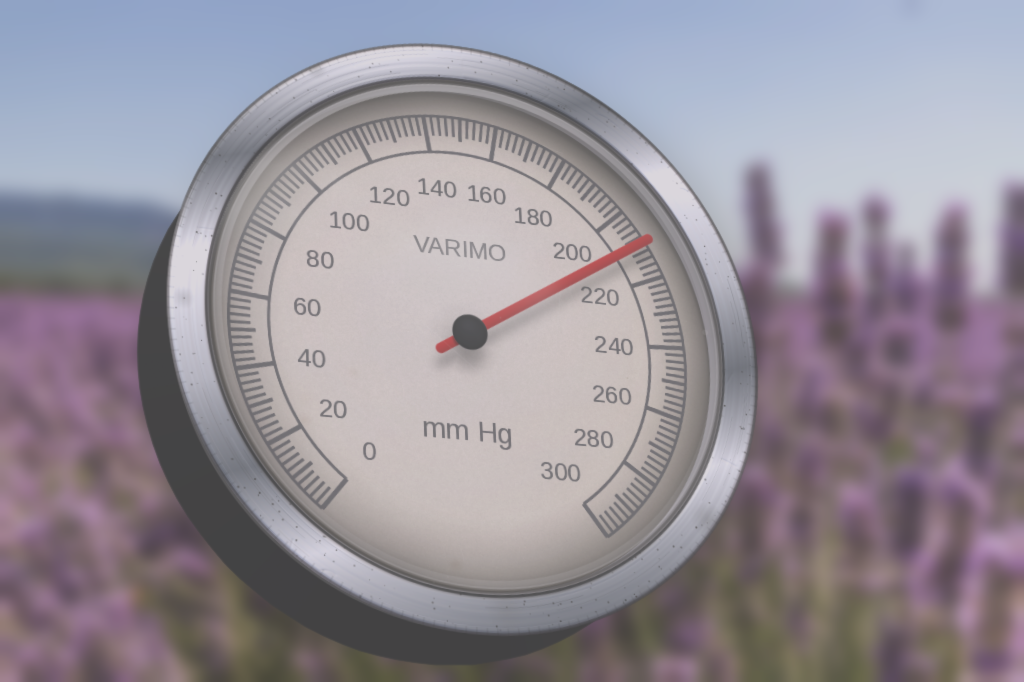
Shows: 210 mmHg
